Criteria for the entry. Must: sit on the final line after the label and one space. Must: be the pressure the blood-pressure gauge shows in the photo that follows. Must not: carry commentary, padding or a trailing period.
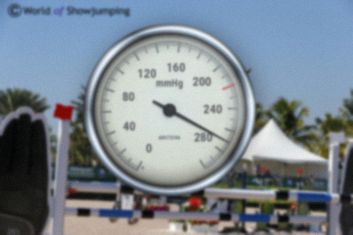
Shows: 270 mmHg
